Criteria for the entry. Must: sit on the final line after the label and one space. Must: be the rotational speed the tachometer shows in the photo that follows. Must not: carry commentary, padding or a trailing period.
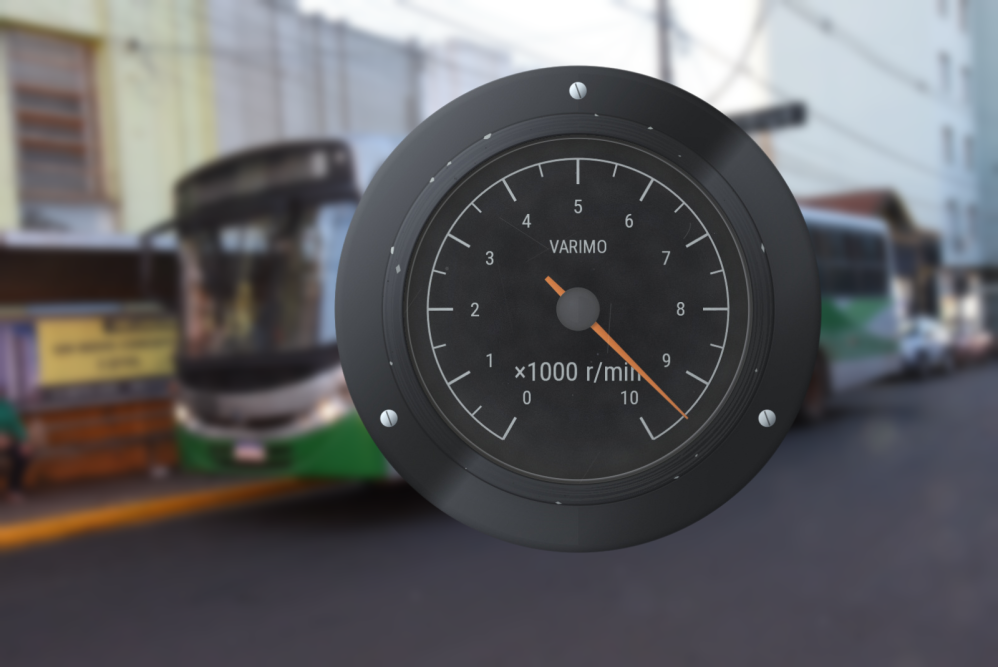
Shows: 9500 rpm
